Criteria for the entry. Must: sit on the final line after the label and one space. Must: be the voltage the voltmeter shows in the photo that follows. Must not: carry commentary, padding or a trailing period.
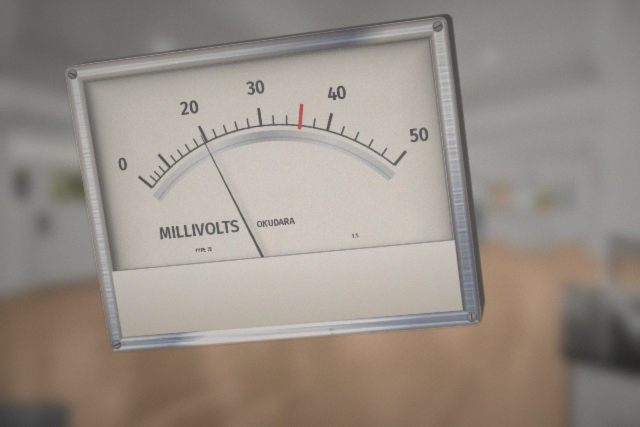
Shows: 20 mV
